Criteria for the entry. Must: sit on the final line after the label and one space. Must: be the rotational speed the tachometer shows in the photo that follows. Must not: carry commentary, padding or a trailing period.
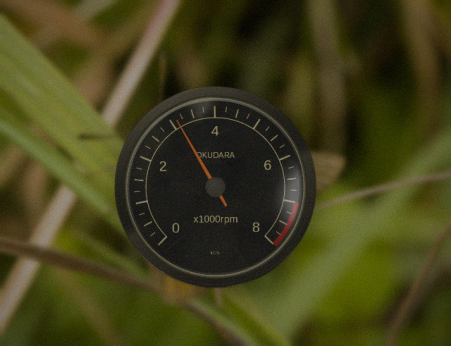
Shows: 3125 rpm
